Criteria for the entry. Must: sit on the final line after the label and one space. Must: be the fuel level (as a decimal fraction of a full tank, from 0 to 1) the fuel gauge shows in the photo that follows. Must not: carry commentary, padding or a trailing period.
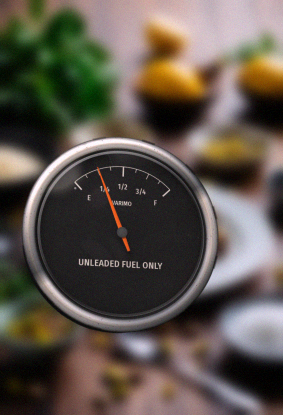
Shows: 0.25
